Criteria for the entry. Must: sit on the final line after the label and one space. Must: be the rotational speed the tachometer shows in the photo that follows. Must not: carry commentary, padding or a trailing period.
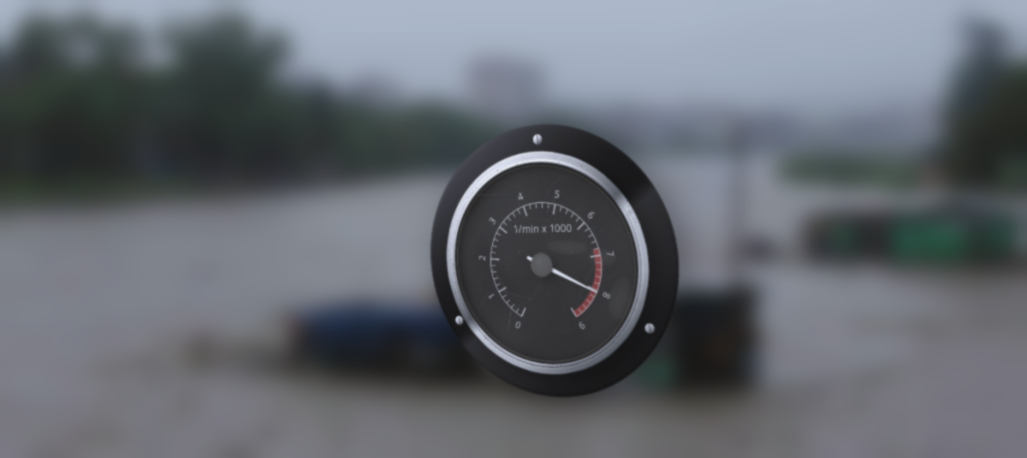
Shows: 8000 rpm
